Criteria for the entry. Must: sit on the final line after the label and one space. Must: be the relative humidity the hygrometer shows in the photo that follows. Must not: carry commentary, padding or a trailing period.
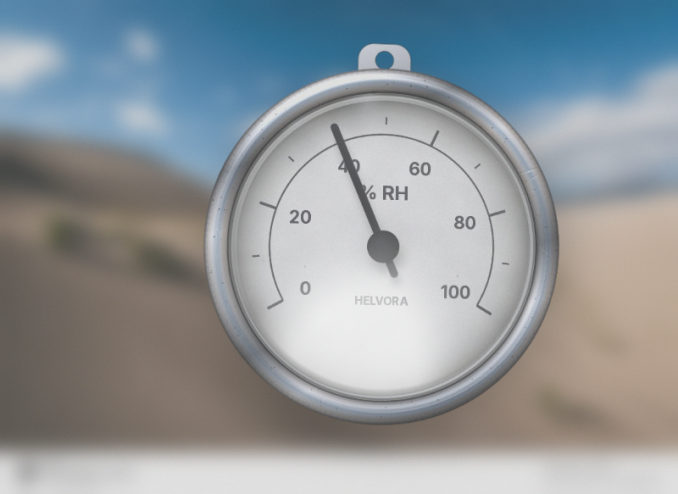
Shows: 40 %
